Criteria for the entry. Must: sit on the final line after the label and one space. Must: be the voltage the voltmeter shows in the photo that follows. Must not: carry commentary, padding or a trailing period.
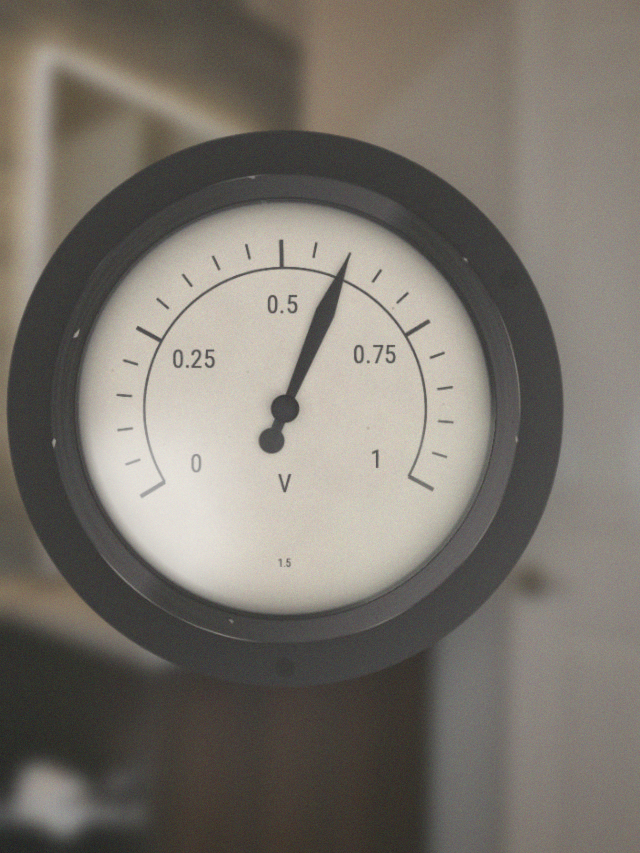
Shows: 0.6 V
